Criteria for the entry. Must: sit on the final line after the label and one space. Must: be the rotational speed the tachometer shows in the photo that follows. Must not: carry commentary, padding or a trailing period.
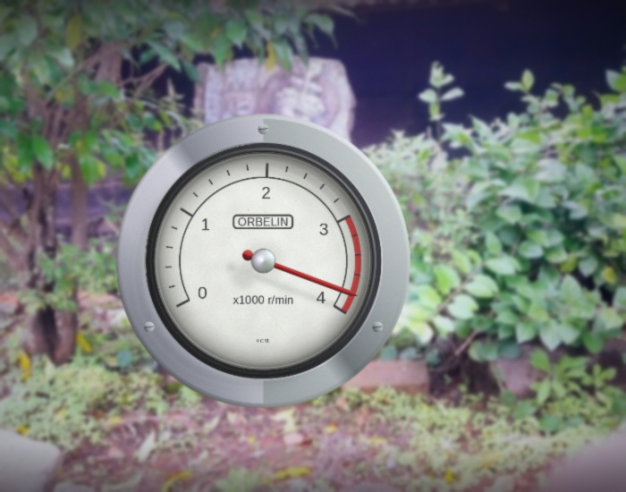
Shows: 3800 rpm
